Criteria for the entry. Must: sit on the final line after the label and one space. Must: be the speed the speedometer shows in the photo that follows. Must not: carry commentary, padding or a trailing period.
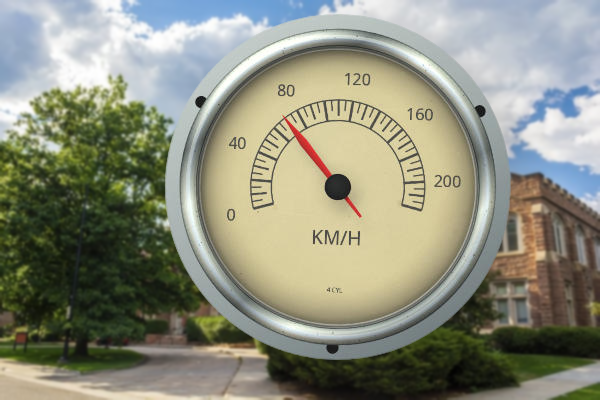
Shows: 70 km/h
